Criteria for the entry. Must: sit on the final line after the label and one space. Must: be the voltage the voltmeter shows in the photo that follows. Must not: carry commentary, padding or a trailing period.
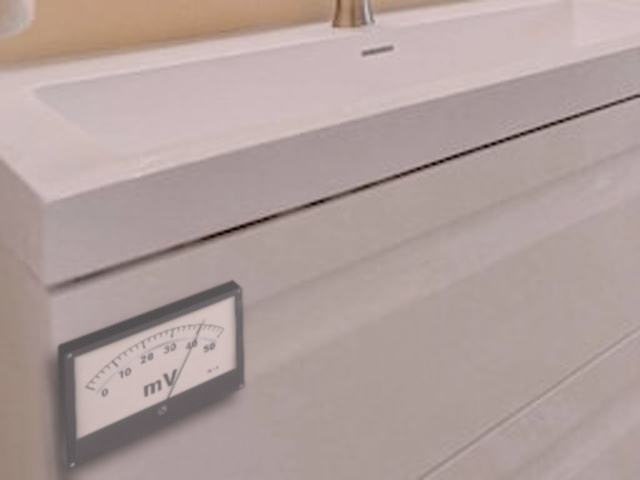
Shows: 40 mV
